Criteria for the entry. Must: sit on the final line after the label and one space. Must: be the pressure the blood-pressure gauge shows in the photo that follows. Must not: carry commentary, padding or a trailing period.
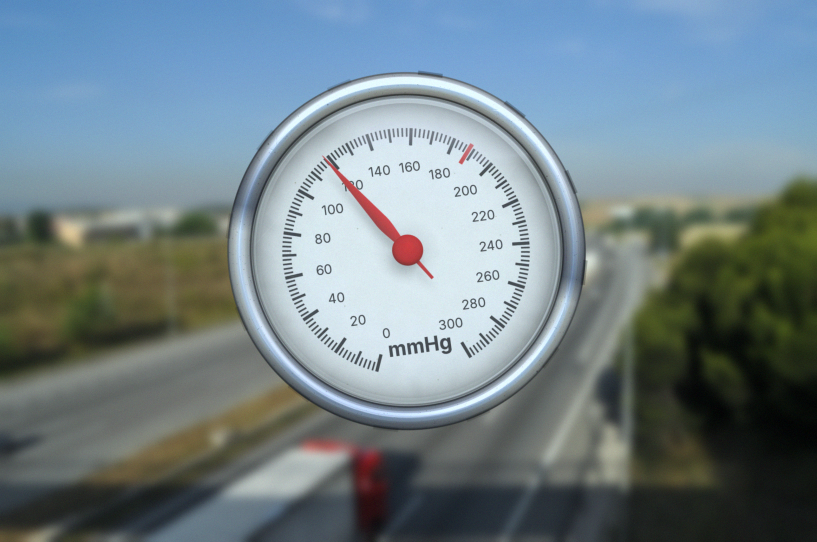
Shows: 118 mmHg
